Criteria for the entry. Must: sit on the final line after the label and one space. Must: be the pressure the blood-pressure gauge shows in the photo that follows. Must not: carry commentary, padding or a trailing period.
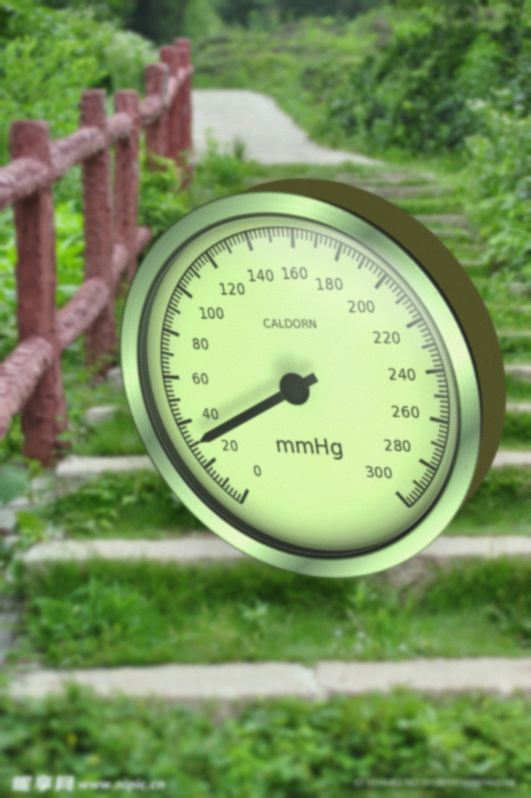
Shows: 30 mmHg
